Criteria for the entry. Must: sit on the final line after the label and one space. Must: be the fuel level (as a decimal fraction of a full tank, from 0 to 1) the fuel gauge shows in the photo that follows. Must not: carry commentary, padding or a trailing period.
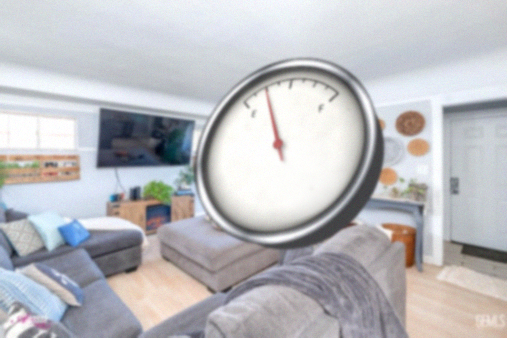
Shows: 0.25
